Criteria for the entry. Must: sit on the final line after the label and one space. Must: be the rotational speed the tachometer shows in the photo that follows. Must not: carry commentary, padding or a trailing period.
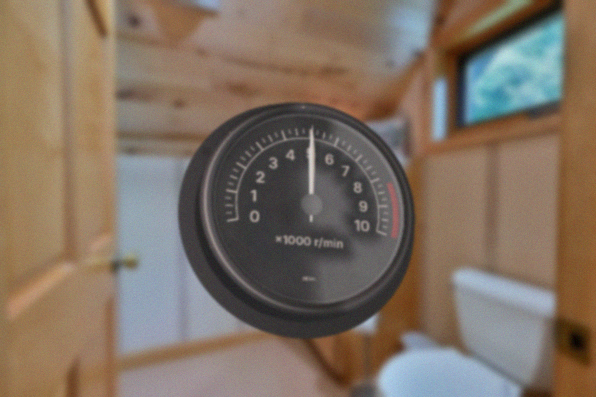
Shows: 5000 rpm
